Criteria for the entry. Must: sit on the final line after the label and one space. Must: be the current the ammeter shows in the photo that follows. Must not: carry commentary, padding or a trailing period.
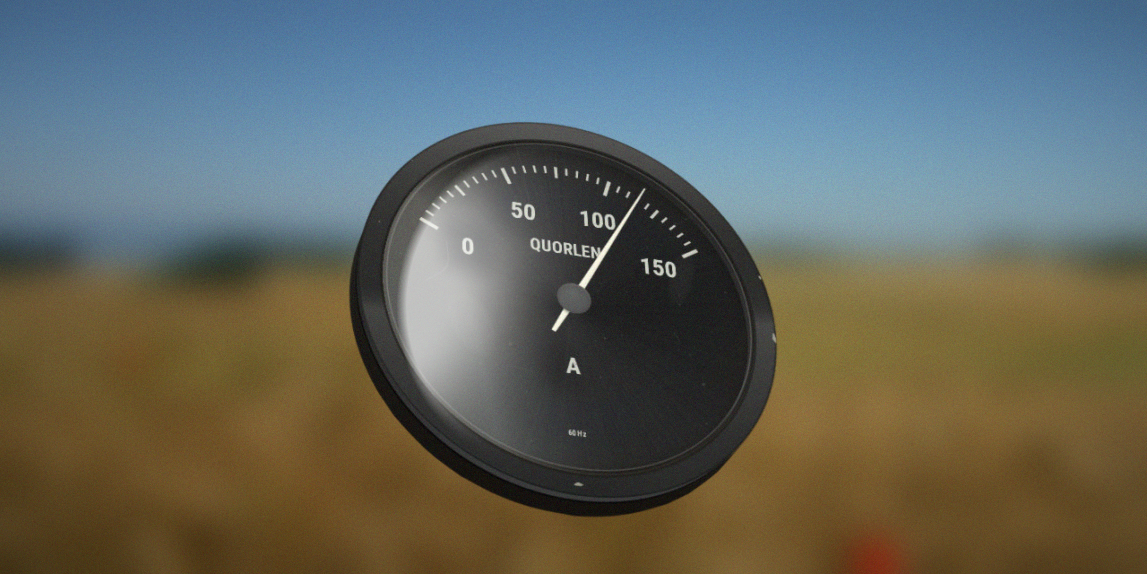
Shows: 115 A
